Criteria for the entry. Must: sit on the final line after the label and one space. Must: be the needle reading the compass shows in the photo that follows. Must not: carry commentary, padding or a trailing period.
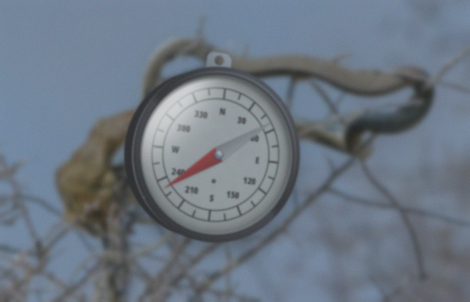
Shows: 232.5 °
